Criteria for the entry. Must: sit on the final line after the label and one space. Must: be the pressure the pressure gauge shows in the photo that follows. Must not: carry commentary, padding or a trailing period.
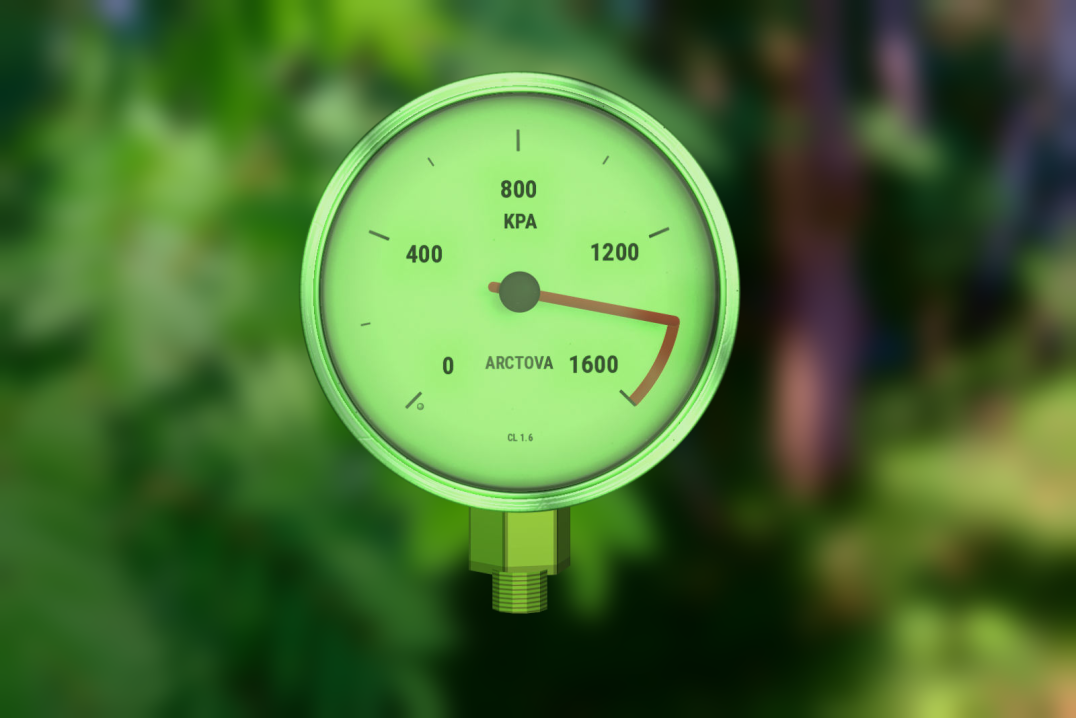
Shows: 1400 kPa
